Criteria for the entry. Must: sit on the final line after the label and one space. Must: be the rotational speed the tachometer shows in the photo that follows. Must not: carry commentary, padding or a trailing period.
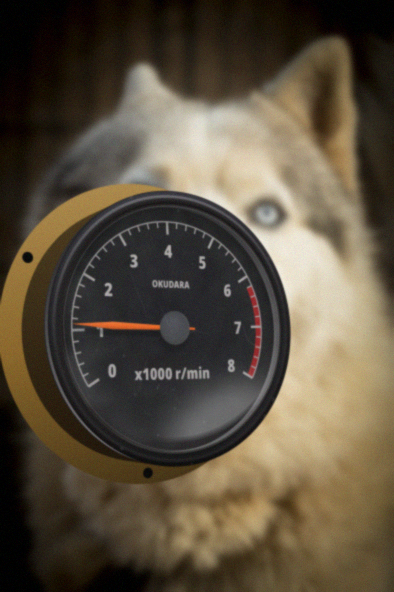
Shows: 1100 rpm
